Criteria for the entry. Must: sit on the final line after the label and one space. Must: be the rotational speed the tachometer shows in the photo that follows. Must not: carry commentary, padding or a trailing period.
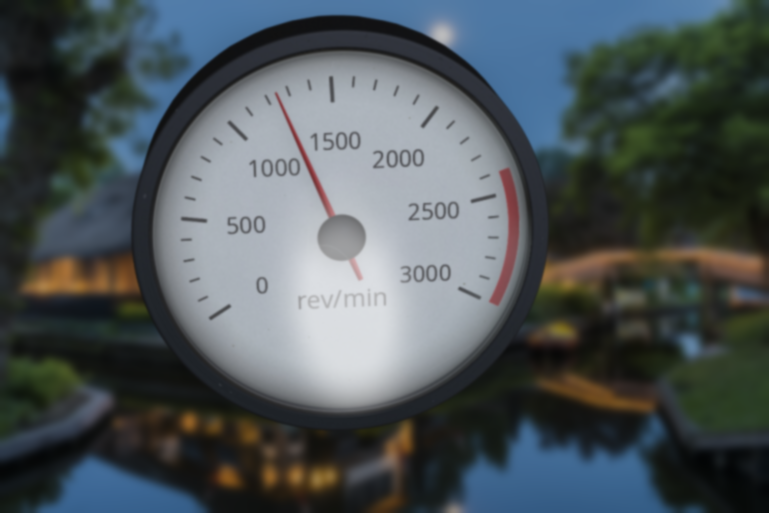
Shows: 1250 rpm
